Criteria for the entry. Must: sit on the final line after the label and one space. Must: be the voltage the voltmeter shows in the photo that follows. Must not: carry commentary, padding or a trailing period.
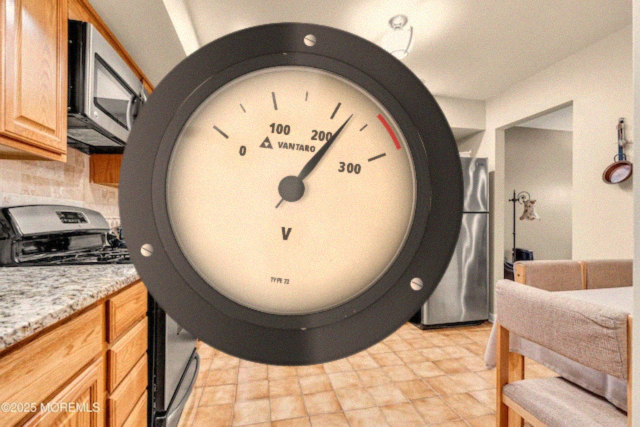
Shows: 225 V
